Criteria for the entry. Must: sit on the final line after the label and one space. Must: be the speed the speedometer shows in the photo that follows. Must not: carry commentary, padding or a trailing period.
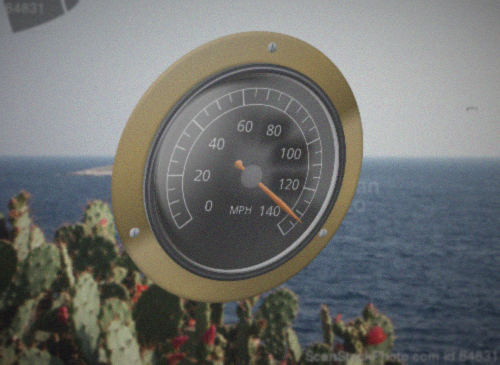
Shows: 132.5 mph
